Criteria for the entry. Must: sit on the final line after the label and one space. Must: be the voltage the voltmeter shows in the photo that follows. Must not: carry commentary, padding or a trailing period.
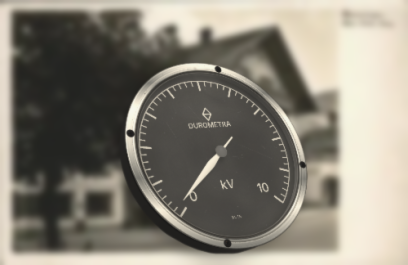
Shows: 0.2 kV
